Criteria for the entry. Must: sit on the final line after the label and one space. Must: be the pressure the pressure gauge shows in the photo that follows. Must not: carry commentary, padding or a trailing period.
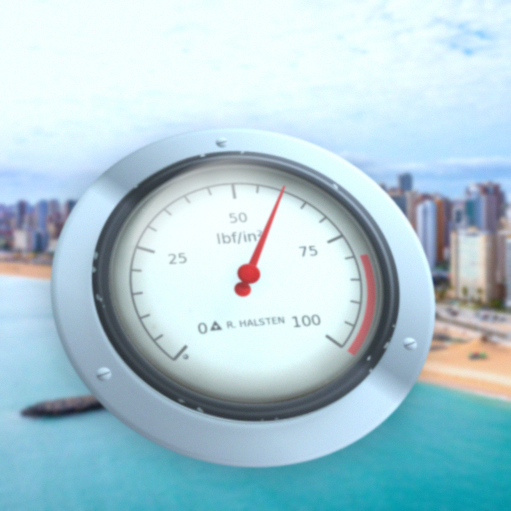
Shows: 60 psi
